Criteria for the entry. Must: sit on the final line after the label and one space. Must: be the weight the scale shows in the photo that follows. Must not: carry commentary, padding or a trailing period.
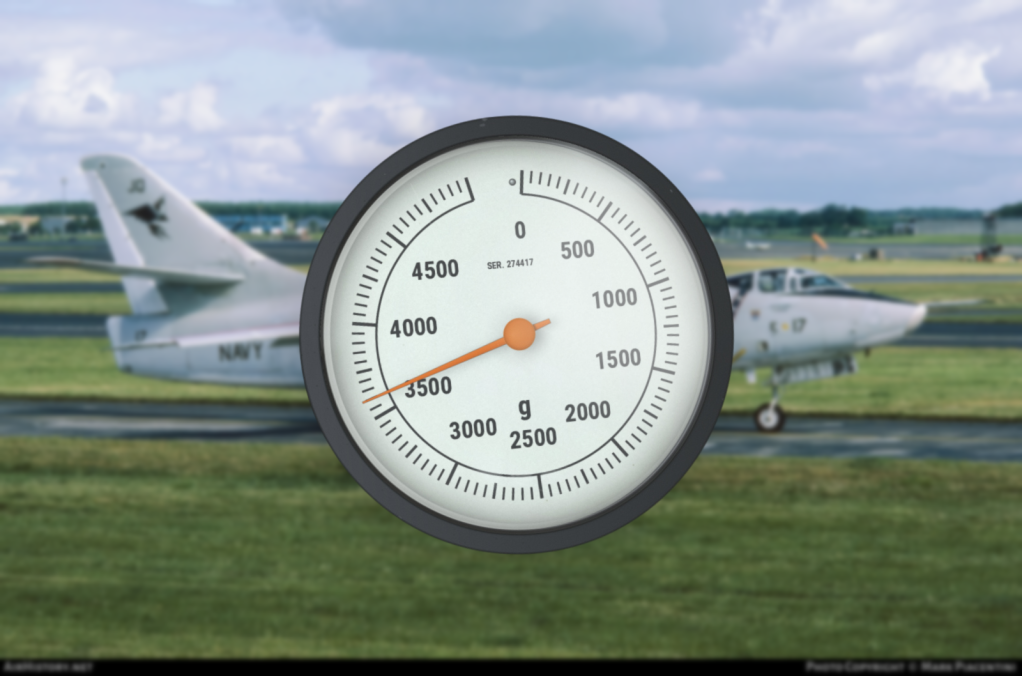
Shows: 3600 g
